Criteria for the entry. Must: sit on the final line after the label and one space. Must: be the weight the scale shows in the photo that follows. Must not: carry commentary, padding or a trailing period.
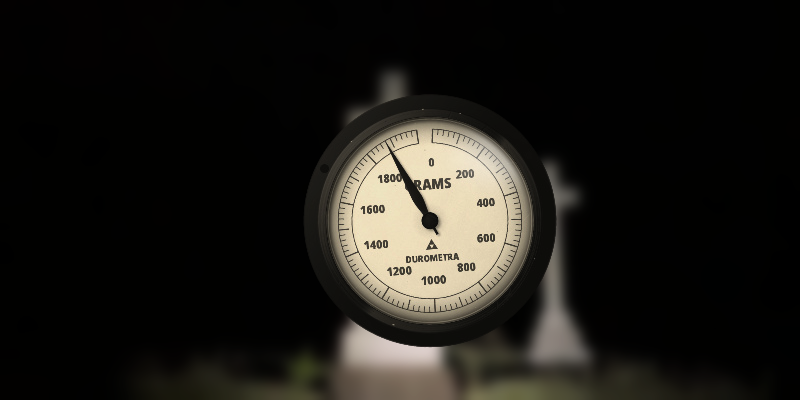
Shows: 1880 g
